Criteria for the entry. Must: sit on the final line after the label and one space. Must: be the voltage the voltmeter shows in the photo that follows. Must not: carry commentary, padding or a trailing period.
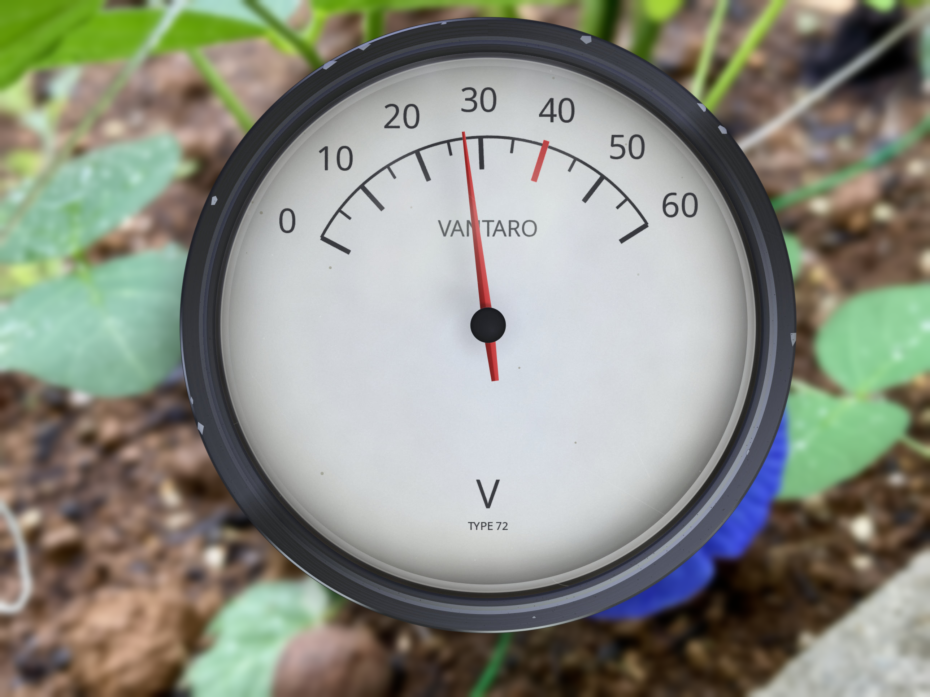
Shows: 27.5 V
